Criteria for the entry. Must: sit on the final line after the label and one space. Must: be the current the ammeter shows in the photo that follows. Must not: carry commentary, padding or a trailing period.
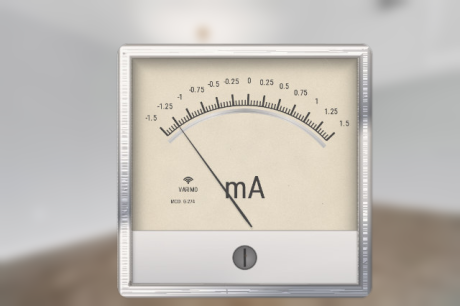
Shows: -1.25 mA
